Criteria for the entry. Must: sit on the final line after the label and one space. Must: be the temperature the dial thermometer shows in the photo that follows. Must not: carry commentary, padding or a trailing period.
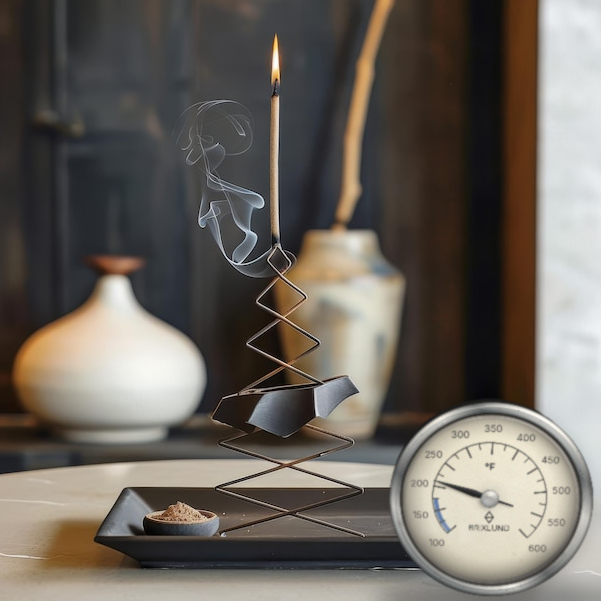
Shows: 212.5 °F
